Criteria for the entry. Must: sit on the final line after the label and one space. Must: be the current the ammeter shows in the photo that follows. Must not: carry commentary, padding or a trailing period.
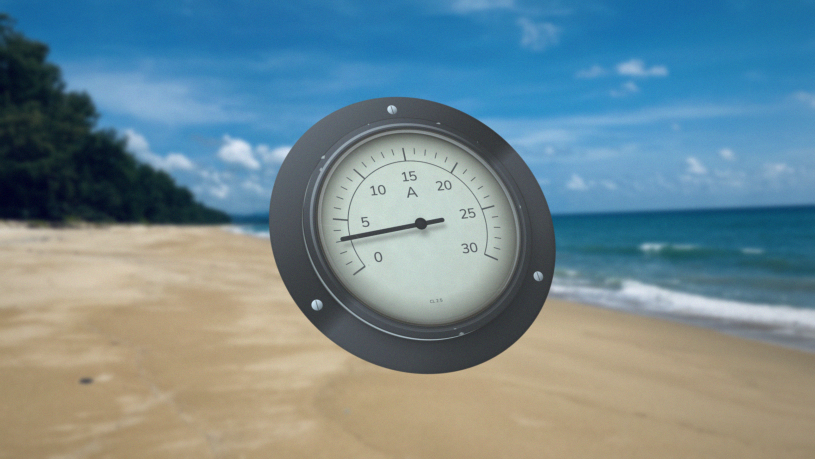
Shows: 3 A
